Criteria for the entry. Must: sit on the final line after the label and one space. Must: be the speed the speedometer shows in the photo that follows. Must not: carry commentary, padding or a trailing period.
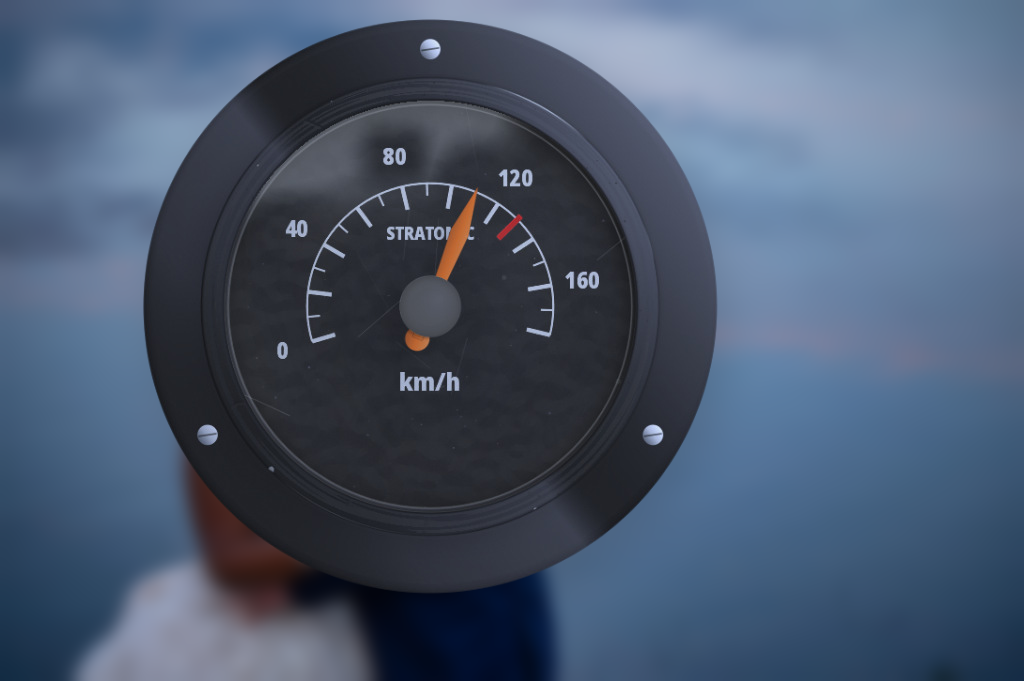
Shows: 110 km/h
